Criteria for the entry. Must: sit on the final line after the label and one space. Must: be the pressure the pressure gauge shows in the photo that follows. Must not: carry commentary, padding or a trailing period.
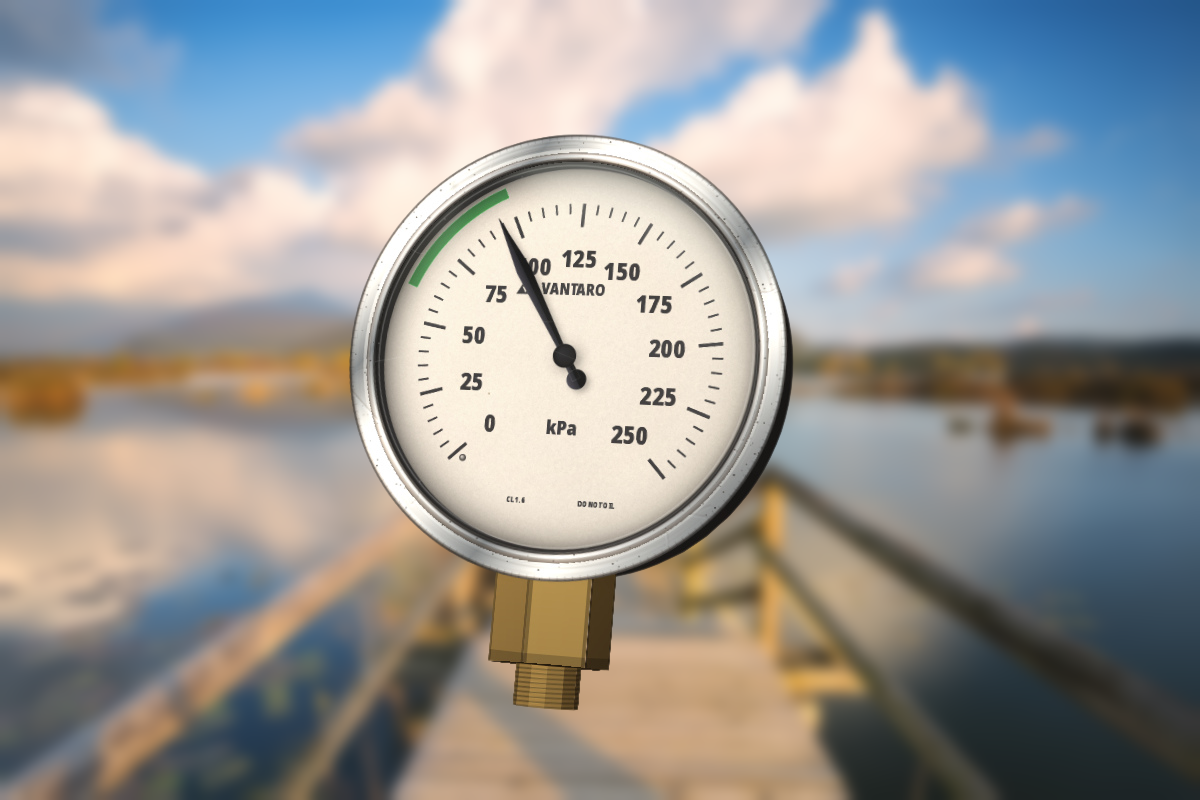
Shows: 95 kPa
